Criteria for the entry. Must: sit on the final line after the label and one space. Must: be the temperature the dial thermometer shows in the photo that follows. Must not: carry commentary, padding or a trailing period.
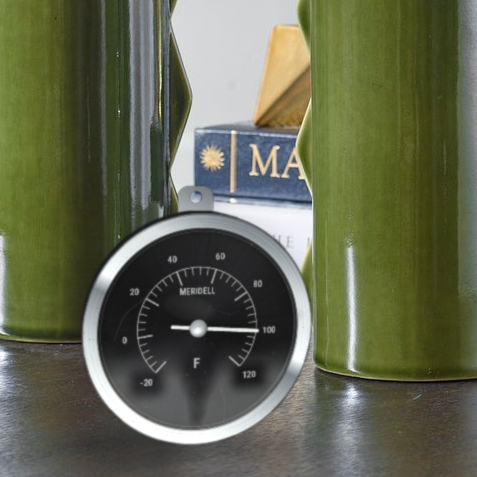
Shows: 100 °F
